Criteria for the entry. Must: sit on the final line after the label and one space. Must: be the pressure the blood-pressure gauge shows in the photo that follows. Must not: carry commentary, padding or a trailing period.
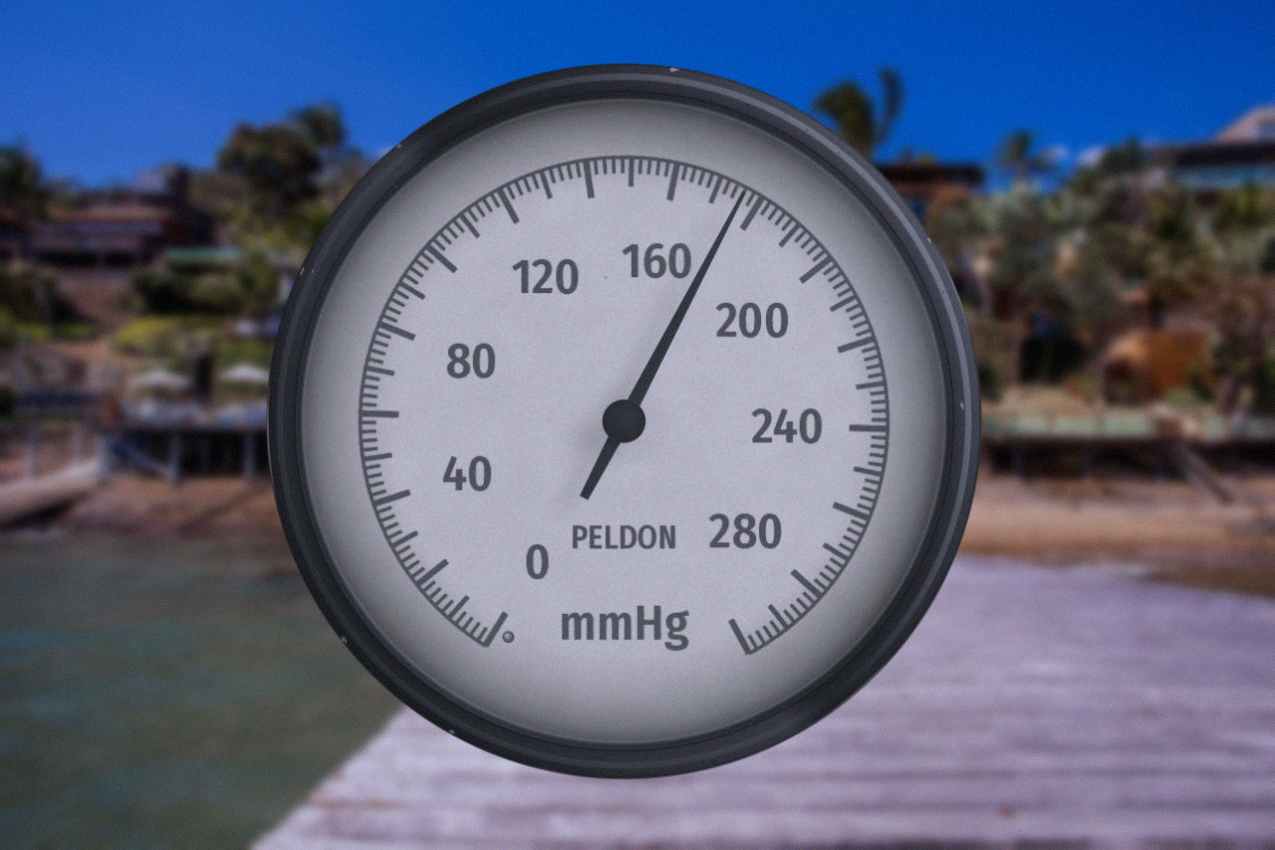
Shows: 176 mmHg
